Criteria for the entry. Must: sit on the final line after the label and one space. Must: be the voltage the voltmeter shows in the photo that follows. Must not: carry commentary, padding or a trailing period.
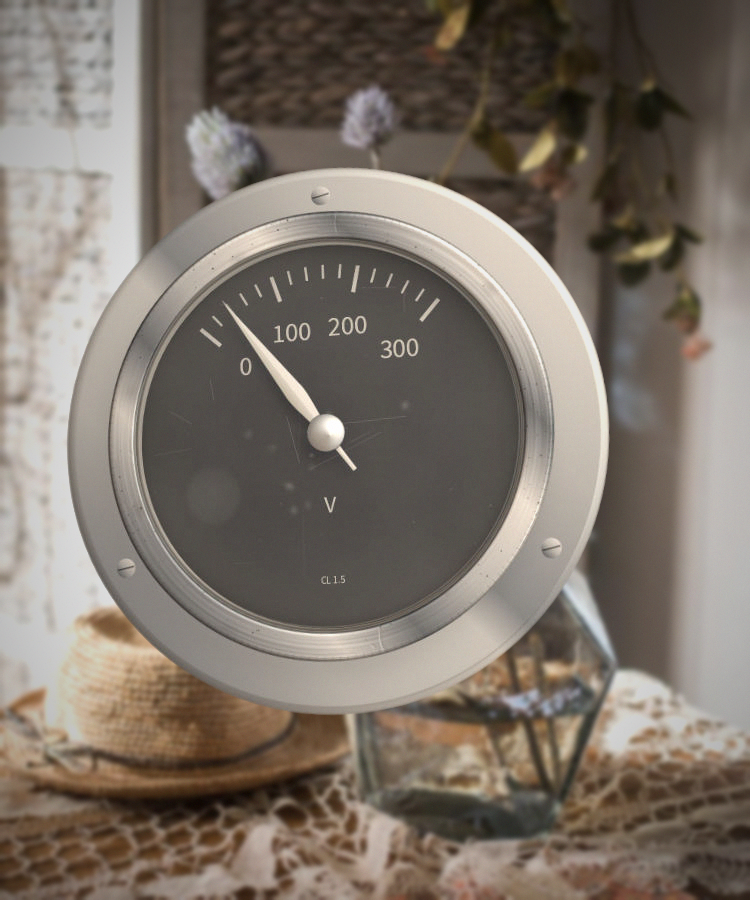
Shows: 40 V
